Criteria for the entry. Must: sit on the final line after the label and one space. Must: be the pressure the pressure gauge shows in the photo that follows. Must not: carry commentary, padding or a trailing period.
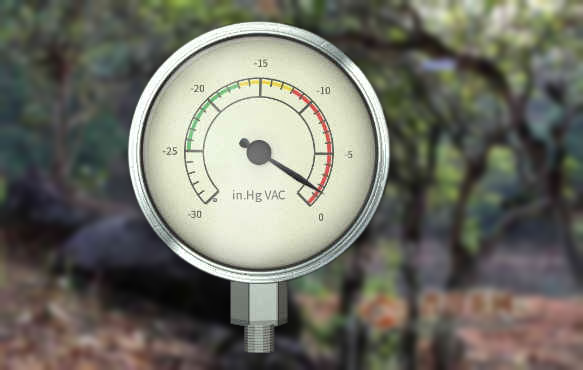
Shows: -1.5 inHg
